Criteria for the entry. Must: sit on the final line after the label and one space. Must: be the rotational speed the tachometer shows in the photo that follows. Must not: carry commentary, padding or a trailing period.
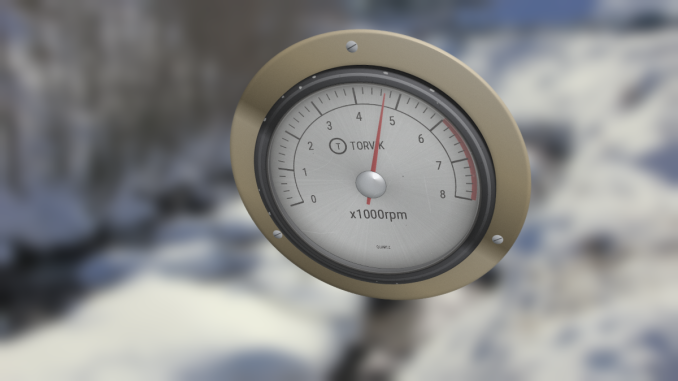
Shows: 4700 rpm
